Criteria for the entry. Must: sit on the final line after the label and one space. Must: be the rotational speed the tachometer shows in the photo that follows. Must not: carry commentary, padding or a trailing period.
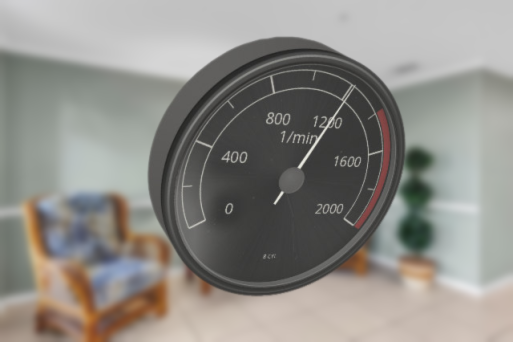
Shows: 1200 rpm
